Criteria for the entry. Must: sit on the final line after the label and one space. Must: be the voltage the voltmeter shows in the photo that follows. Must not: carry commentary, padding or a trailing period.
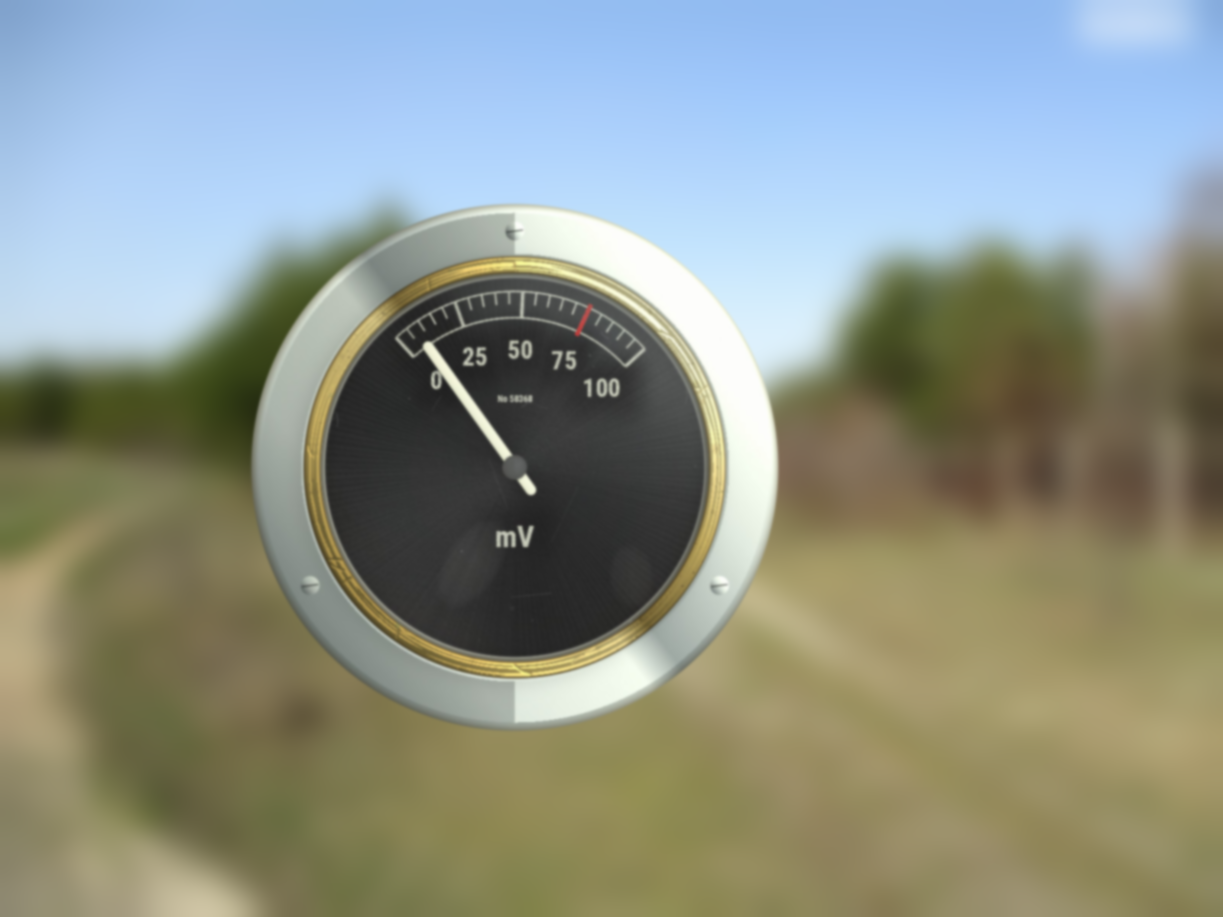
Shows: 7.5 mV
